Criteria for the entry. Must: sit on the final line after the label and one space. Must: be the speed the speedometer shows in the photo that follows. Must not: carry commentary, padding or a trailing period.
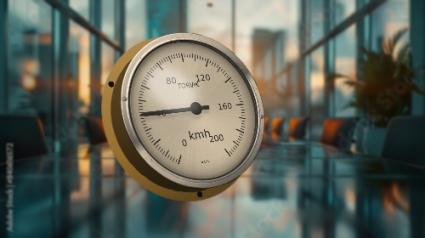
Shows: 40 km/h
